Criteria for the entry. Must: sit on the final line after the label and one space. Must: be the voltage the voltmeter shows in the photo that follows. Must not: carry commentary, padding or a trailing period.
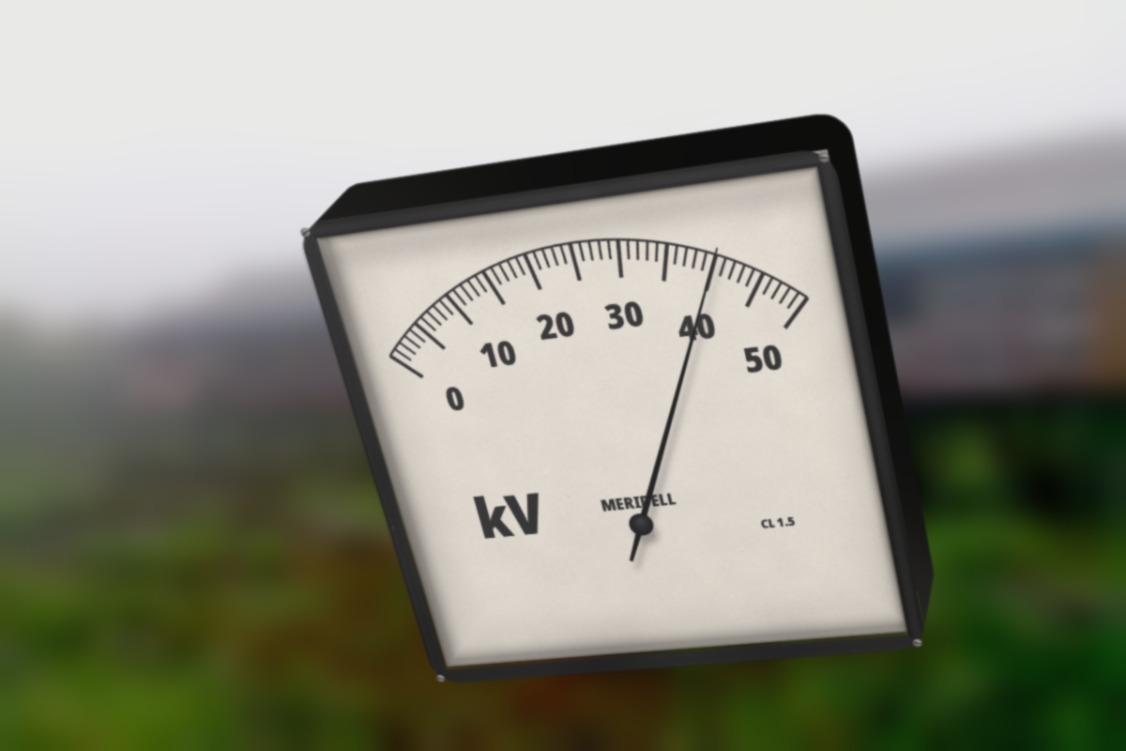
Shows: 40 kV
